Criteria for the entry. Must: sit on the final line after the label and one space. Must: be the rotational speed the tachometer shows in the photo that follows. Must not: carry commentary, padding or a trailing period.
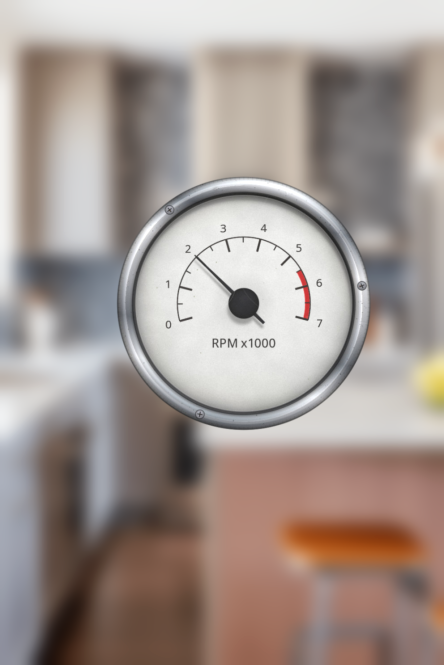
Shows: 2000 rpm
